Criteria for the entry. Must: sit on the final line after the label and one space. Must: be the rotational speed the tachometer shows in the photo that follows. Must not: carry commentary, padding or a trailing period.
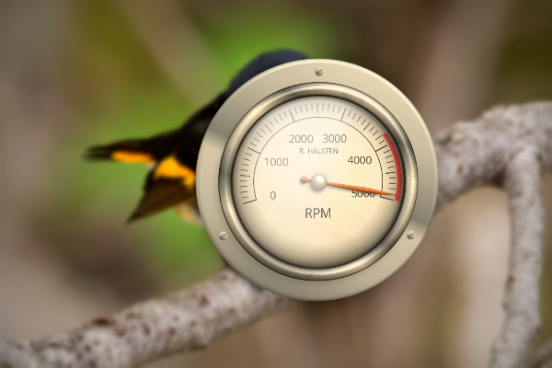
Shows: 4900 rpm
